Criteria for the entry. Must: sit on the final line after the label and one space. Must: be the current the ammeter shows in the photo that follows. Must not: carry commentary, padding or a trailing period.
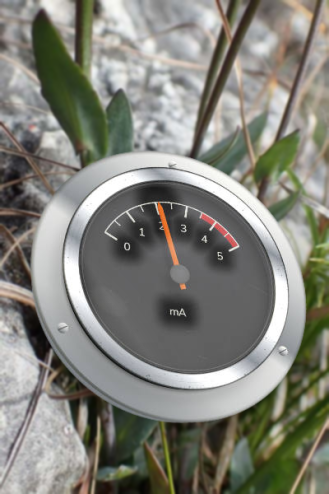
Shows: 2 mA
